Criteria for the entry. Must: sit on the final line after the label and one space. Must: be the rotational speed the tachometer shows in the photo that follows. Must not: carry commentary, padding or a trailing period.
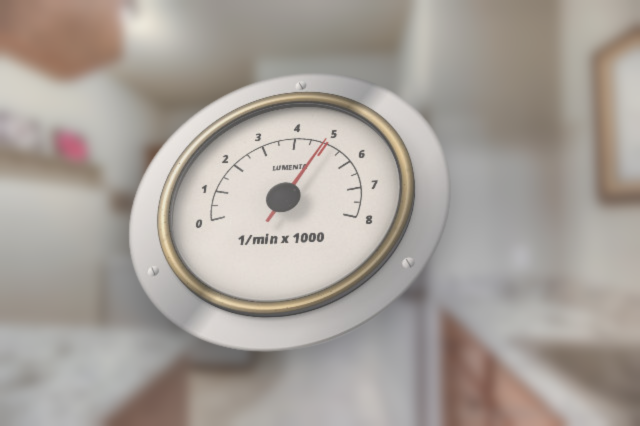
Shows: 5000 rpm
